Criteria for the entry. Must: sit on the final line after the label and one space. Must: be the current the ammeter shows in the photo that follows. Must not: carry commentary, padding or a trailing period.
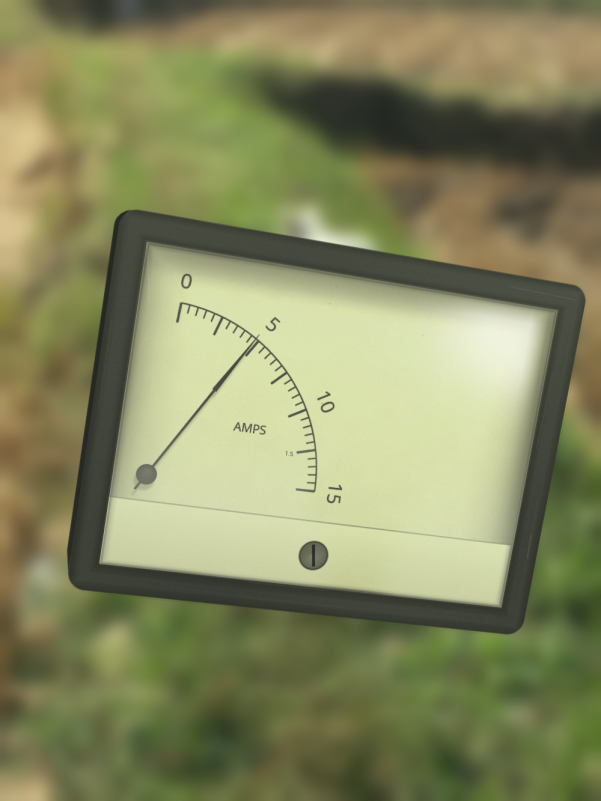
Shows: 4.75 A
